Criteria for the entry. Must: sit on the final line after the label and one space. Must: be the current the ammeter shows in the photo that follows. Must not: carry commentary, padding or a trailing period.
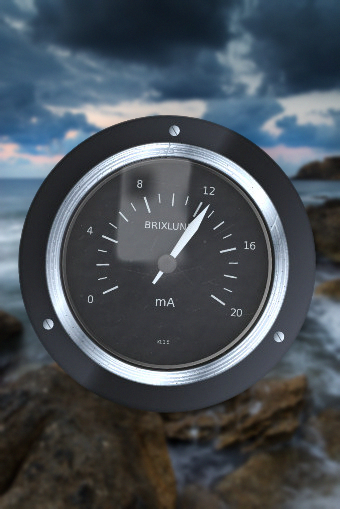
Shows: 12.5 mA
